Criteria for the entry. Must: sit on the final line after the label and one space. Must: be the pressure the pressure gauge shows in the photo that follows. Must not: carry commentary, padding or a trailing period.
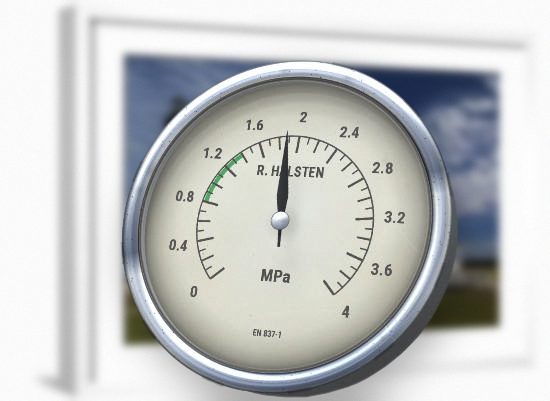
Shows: 1.9 MPa
